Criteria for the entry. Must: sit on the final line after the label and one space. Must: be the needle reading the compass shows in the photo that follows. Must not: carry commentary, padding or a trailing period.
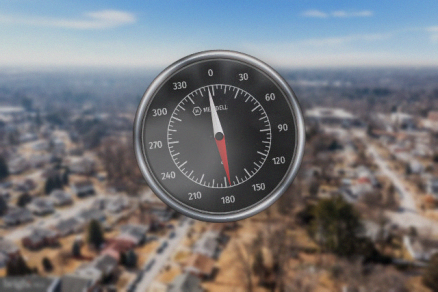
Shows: 175 °
